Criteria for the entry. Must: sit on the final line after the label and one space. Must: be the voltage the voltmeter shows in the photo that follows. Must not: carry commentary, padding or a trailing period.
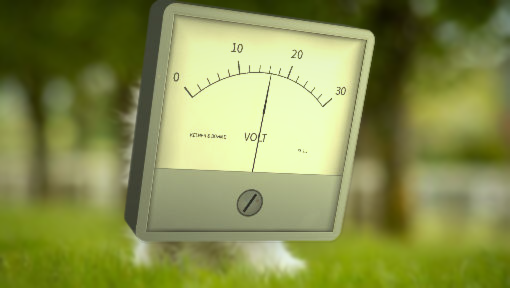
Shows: 16 V
